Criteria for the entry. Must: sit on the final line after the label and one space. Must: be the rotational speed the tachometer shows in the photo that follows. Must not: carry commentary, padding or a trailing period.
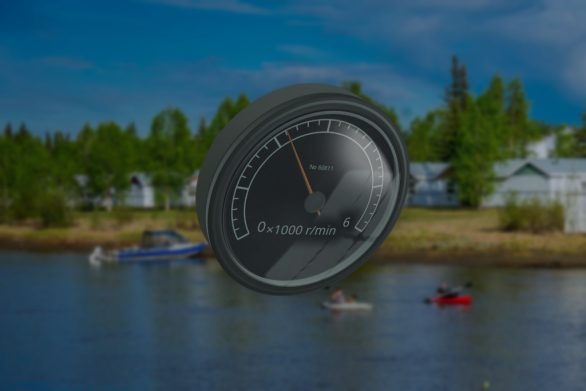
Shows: 2200 rpm
